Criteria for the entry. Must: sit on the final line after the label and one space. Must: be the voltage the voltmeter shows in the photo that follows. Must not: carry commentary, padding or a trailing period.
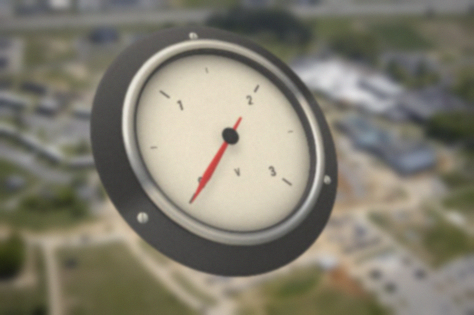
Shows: 0 V
